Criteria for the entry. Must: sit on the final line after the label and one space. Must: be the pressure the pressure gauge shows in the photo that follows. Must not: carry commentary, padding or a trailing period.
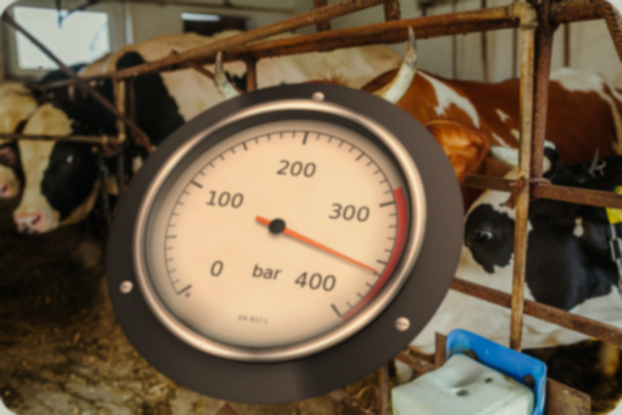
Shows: 360 bar
